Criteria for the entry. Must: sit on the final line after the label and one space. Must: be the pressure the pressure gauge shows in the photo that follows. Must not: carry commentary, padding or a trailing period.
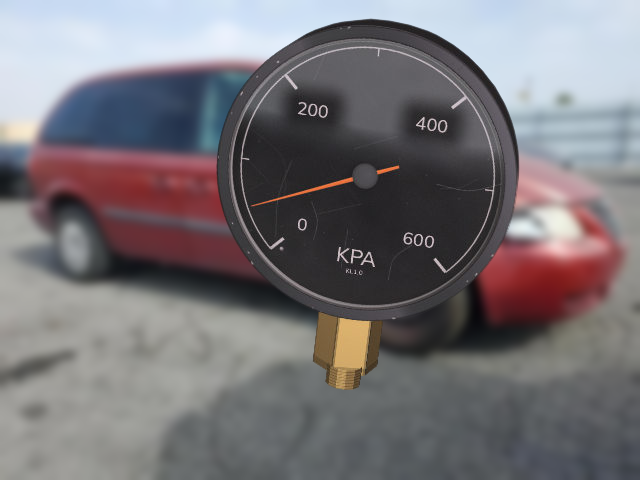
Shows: 50 kPa
